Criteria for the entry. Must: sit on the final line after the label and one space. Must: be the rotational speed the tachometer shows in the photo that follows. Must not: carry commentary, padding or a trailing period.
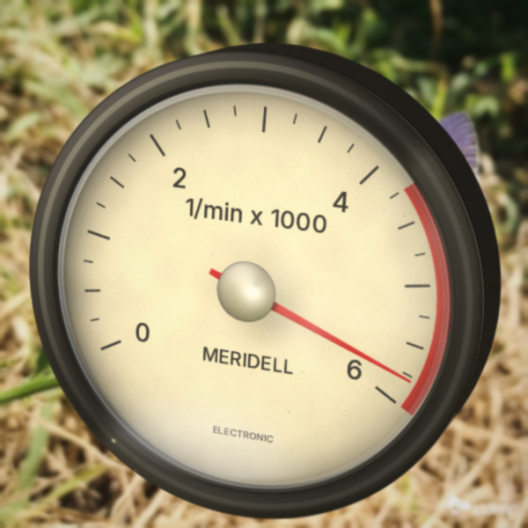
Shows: 5750 rpm
